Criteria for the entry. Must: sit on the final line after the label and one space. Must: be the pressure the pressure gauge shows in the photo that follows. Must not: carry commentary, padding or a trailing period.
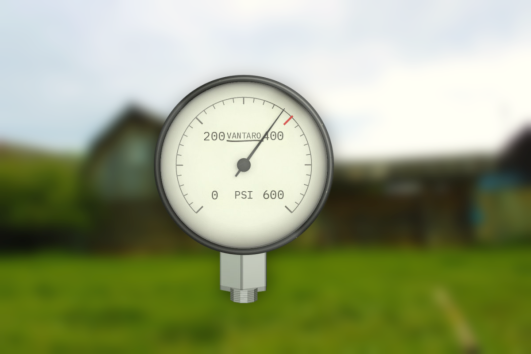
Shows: 380 psi
